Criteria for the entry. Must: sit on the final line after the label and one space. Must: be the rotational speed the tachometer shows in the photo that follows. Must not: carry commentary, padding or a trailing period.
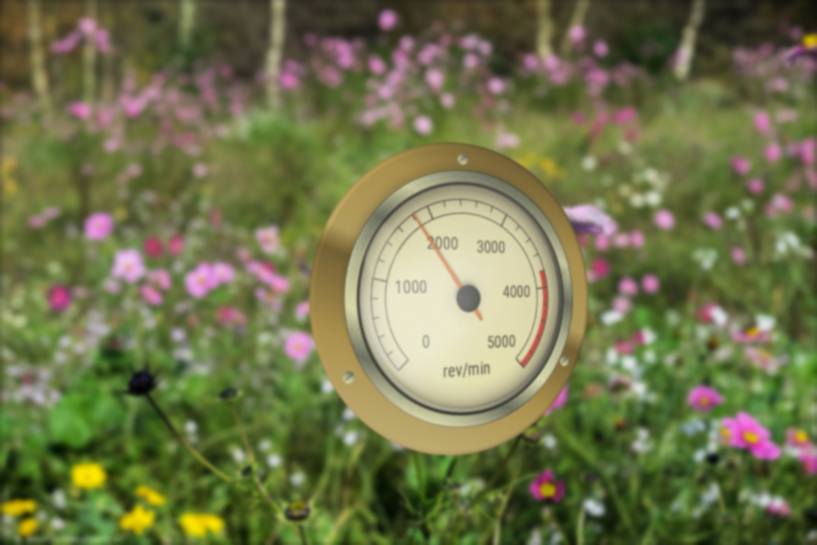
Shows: 1800 rpm
